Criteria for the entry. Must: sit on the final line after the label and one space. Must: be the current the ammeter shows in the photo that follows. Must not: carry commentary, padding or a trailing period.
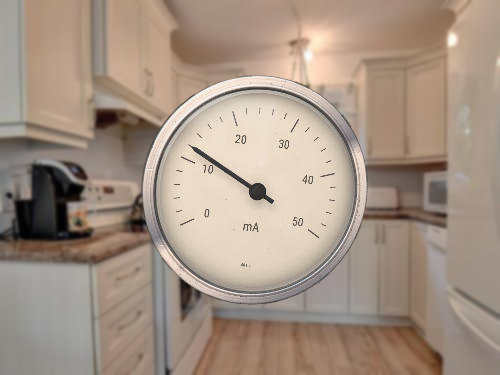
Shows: 12 mA
